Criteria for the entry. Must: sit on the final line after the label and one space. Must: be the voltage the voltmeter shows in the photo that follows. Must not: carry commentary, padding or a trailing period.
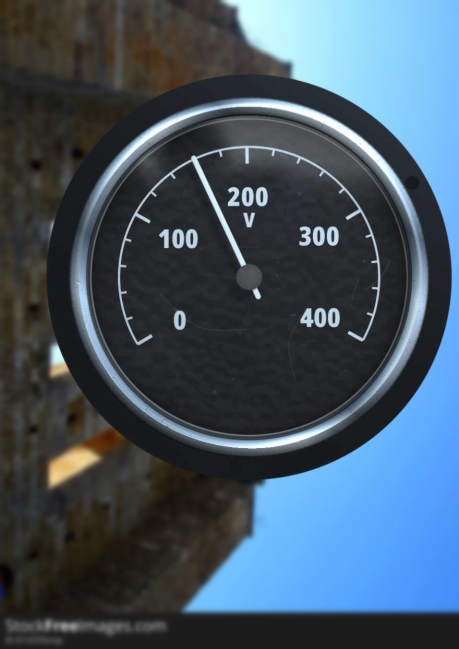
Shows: 160 V
